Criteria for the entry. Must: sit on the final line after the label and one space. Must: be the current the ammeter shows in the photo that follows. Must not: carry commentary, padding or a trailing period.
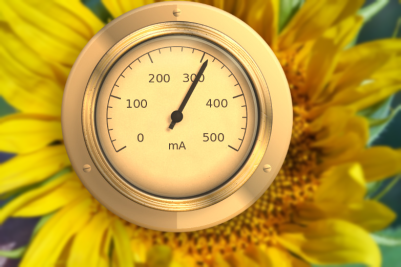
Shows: 310 mA
